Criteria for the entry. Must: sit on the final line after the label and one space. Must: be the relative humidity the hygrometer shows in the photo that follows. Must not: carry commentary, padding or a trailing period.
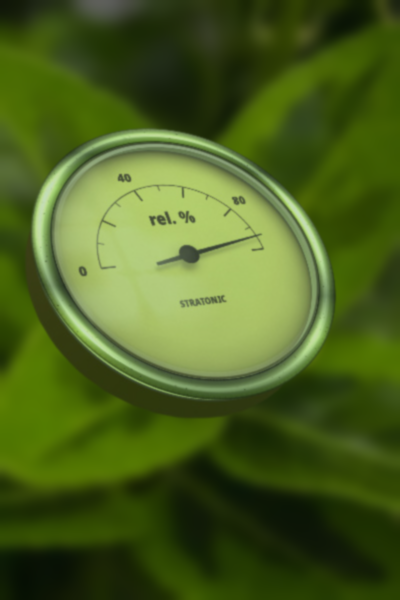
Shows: 95 %
